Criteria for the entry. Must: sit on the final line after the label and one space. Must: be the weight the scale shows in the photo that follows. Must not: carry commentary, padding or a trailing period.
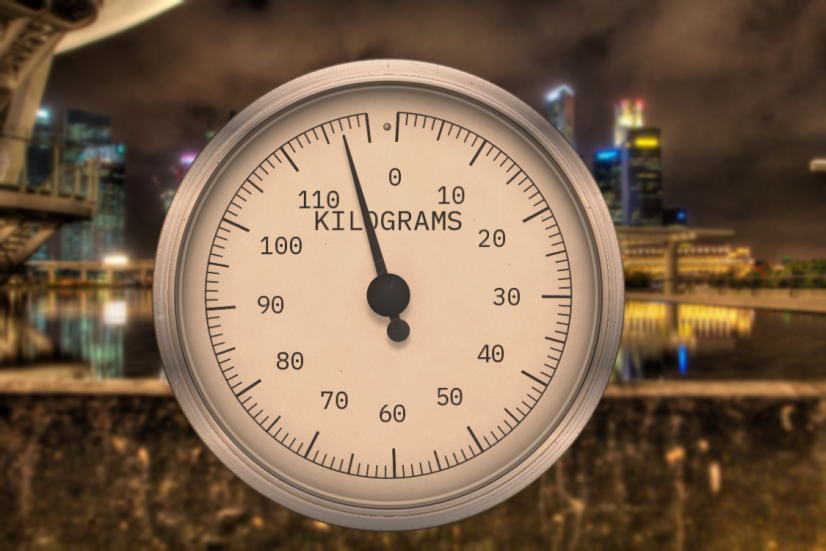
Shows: 117 kg
